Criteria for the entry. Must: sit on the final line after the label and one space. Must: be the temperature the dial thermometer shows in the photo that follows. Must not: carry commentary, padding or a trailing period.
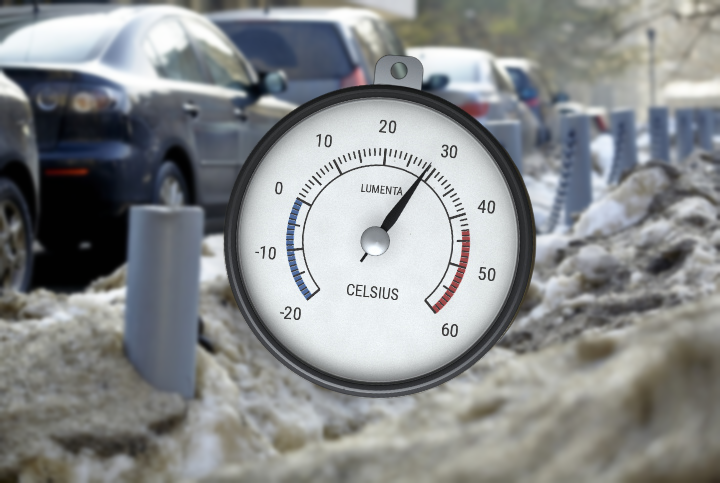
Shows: 29 °C
